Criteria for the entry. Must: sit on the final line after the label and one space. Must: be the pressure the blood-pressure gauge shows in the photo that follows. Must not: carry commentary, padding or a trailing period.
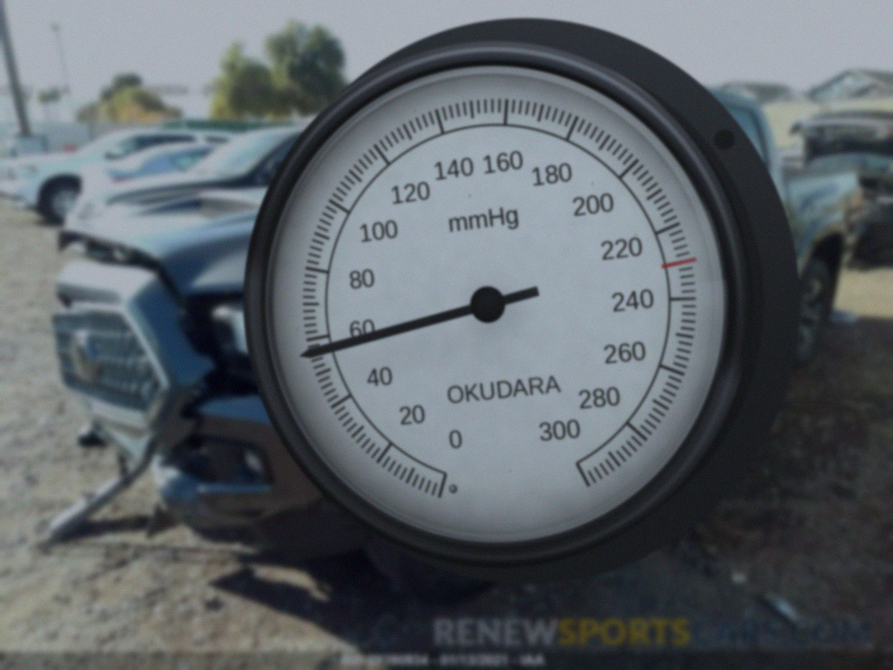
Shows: 56 mmHg
